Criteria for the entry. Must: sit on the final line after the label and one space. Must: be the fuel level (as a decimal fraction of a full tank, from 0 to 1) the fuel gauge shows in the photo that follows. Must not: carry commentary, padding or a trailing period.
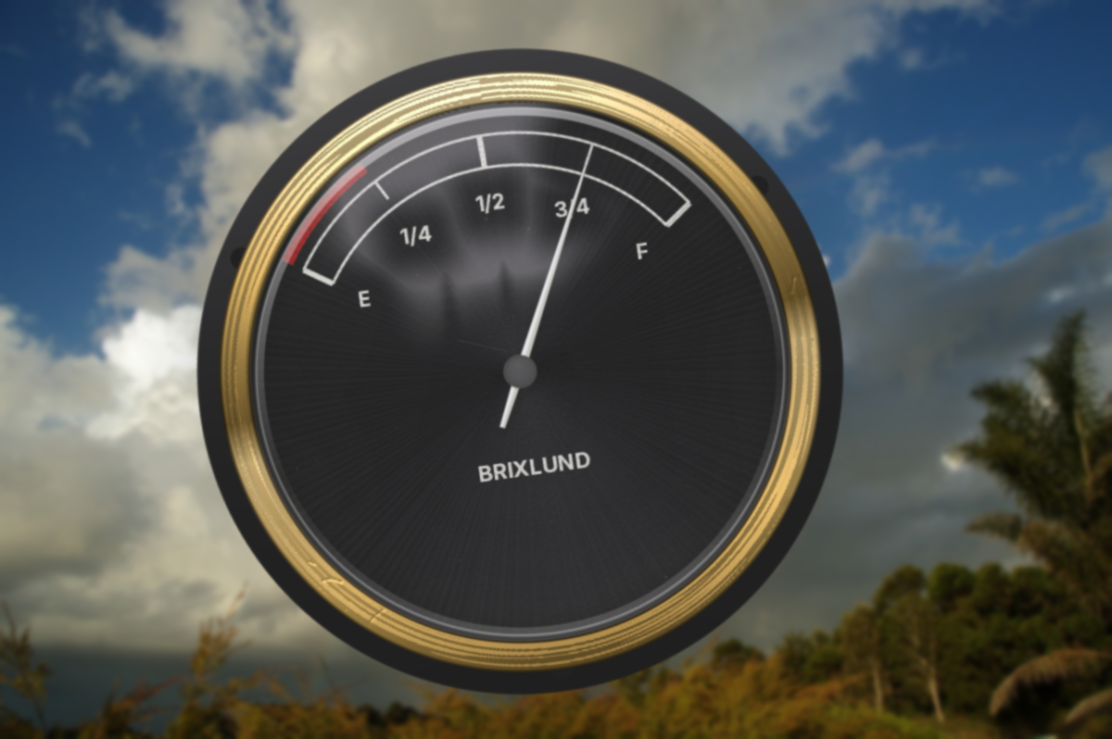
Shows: 0.75
